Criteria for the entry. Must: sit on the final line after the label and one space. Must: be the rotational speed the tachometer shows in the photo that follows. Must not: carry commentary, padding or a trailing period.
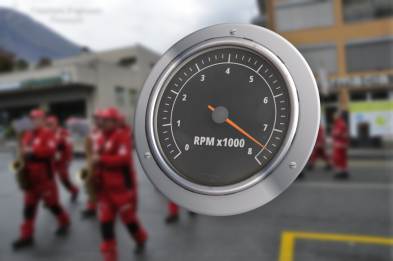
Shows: 7600 rpm
